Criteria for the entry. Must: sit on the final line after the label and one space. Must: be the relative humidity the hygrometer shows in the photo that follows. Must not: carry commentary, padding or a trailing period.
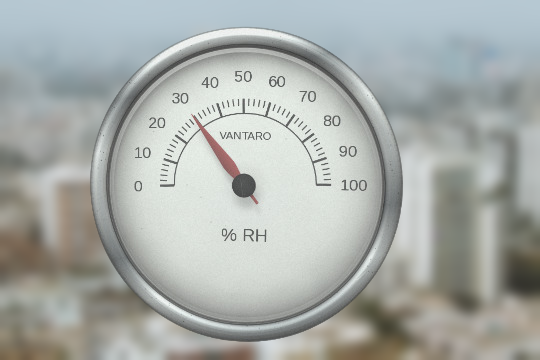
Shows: 30 %
